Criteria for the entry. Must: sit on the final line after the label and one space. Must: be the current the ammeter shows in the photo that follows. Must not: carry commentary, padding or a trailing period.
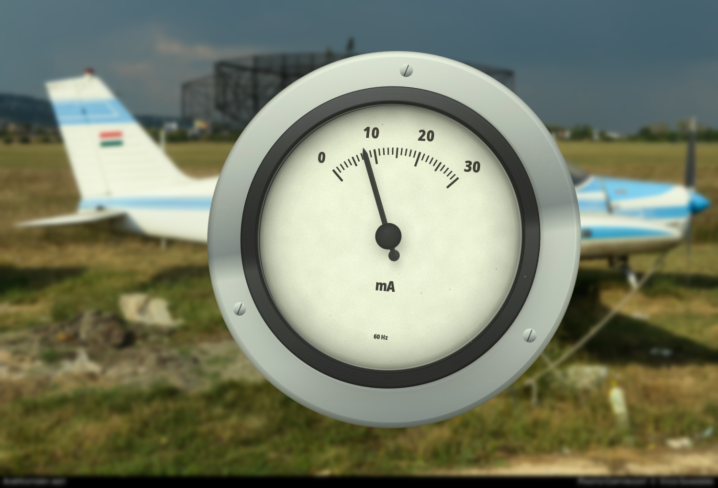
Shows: 8 mA
